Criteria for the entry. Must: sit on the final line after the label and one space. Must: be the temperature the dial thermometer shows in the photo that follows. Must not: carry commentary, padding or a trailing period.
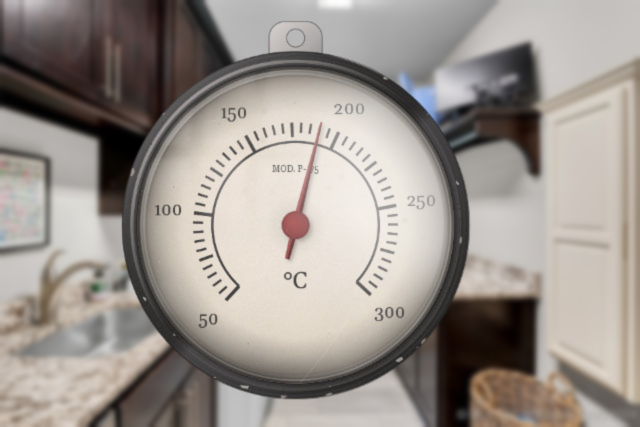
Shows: 190 °C
